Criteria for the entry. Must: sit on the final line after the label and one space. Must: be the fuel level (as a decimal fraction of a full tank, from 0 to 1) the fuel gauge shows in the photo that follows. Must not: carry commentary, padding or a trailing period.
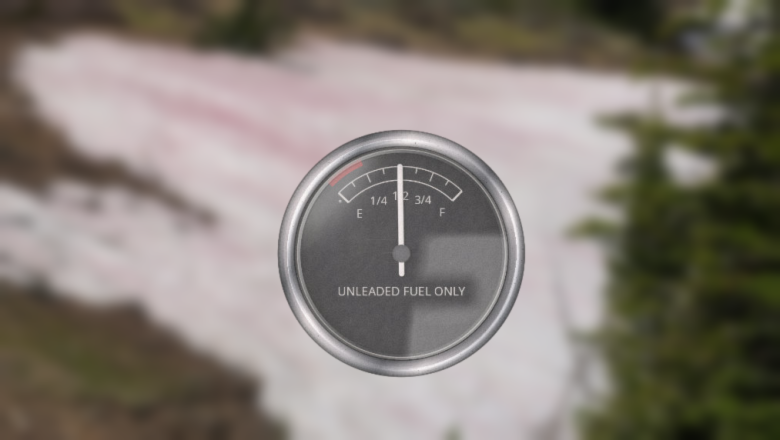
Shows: 0.5
